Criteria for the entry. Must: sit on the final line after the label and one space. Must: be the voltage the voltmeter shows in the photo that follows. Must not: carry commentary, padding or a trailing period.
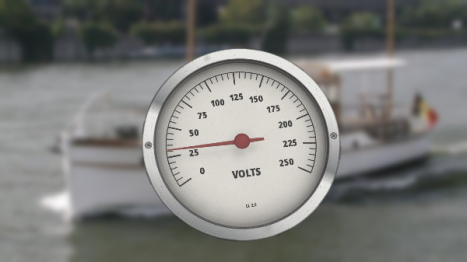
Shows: 30 V
